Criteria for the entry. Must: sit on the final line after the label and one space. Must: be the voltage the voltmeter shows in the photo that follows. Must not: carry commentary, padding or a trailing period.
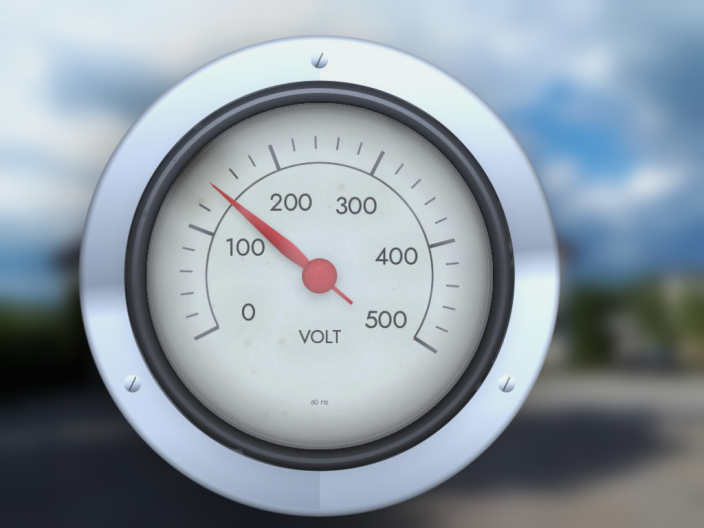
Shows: 140 V
